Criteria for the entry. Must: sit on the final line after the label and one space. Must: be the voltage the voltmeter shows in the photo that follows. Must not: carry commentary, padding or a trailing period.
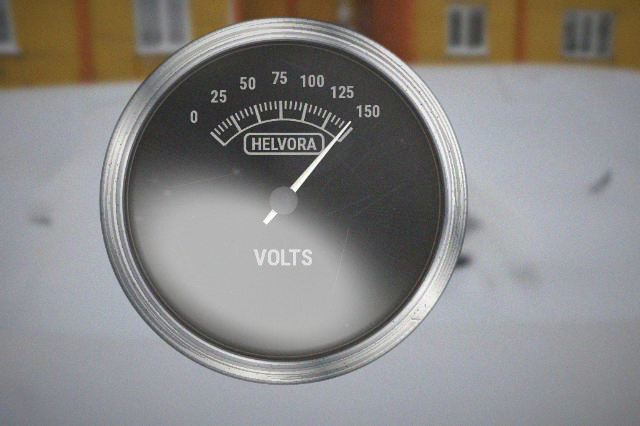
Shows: 145 V
